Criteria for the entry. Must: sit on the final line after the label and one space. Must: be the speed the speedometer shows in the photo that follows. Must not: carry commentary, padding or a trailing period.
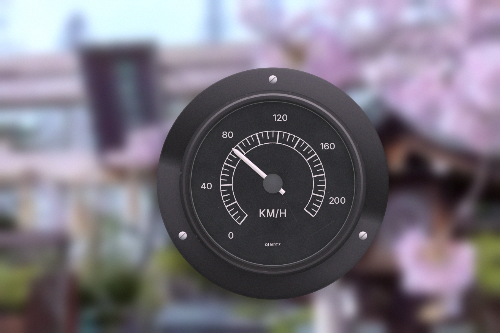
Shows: 75 km/h
